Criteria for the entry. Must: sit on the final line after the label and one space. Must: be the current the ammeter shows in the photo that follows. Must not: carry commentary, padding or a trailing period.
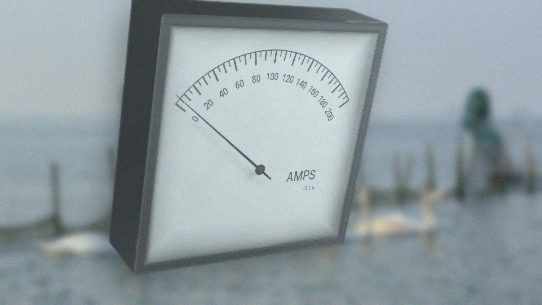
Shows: 5 A
